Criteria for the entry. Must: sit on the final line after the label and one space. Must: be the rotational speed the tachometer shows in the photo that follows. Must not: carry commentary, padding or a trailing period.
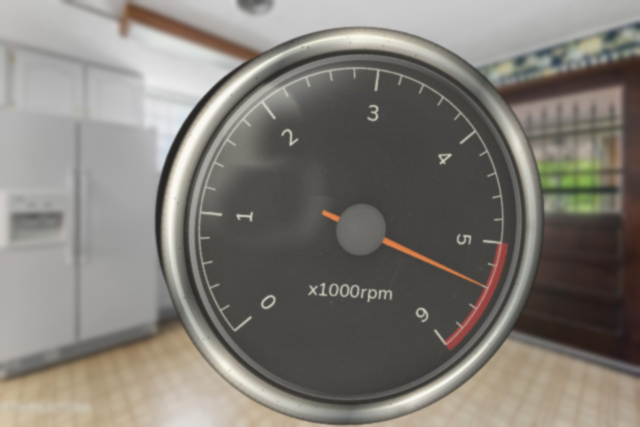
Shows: 5400 rpm
